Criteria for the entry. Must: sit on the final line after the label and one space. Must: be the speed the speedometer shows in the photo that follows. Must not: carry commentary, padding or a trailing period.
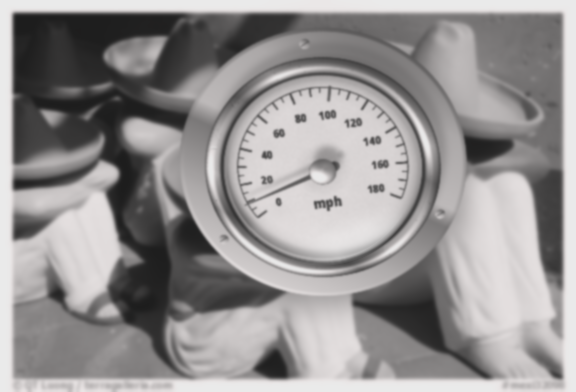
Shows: 10 mph
